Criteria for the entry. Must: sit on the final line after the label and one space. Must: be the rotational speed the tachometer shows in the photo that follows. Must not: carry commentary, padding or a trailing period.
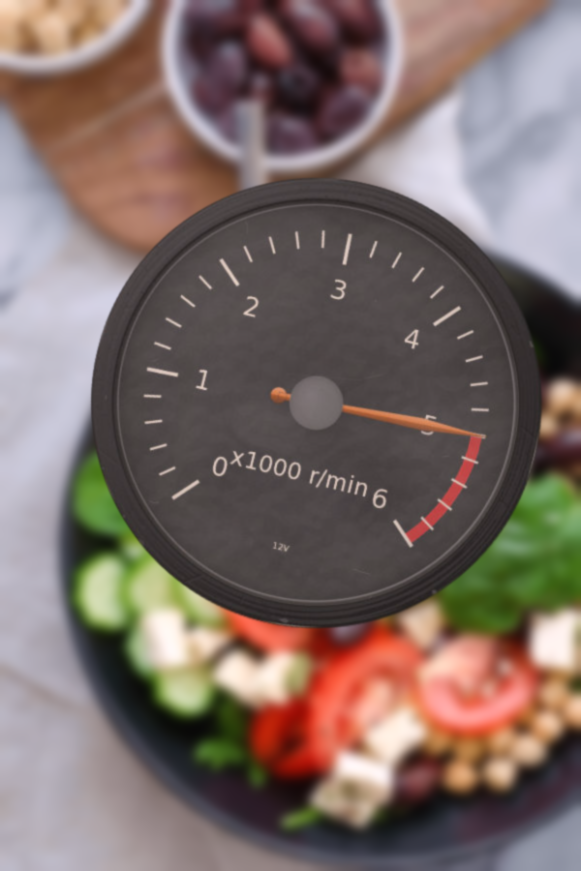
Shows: 5000 rpm
